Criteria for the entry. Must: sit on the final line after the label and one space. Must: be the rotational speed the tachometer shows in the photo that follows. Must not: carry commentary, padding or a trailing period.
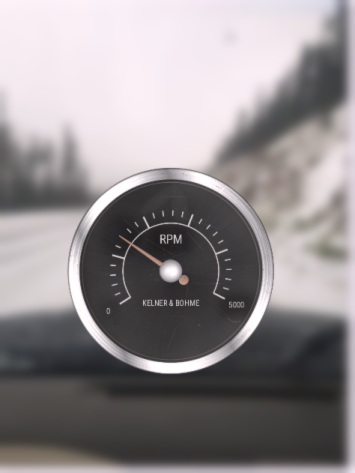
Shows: 1400 rpm
